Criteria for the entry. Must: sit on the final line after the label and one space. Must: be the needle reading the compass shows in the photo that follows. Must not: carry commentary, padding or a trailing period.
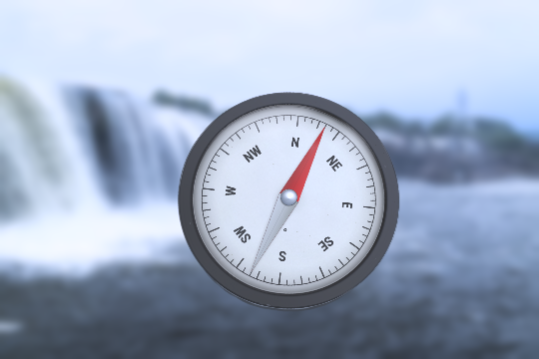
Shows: 20 °
